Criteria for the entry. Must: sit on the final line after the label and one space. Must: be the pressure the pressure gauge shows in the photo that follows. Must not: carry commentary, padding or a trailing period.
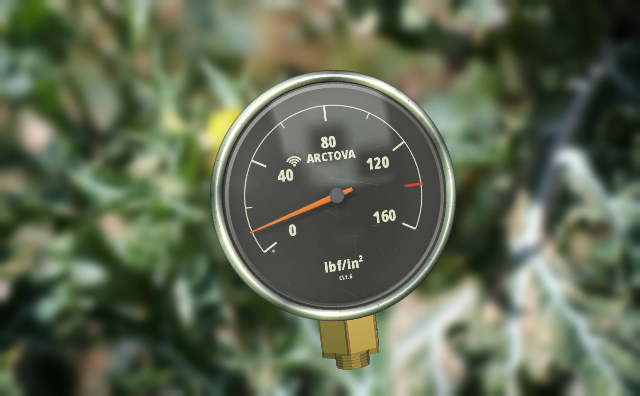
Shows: 10 psi
